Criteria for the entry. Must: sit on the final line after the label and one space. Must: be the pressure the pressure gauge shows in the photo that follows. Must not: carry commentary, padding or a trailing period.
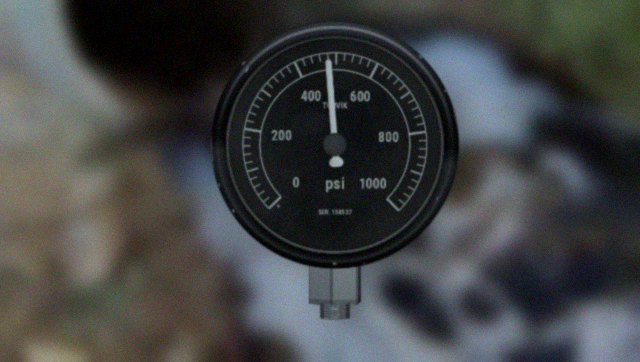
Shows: 480 psi
